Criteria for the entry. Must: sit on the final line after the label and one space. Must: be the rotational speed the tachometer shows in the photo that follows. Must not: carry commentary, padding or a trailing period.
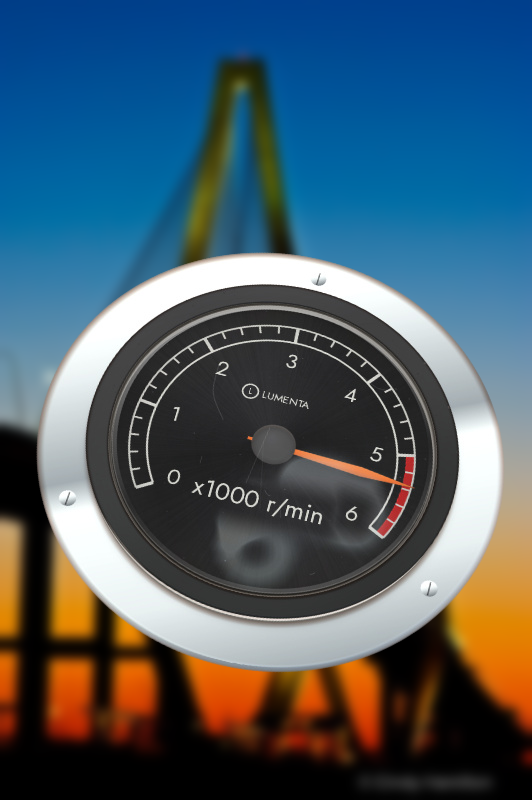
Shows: 5400 rpm
